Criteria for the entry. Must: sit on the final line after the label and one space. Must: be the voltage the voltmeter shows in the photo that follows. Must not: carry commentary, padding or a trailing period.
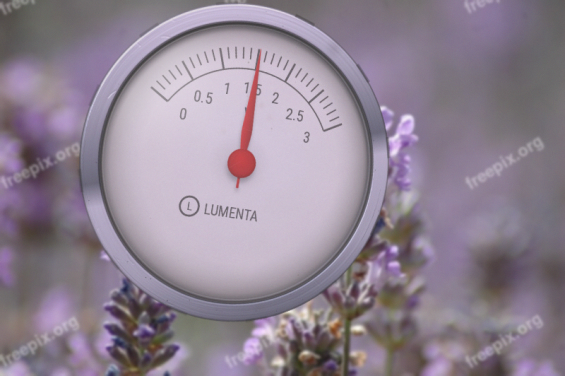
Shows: 1.5 V
